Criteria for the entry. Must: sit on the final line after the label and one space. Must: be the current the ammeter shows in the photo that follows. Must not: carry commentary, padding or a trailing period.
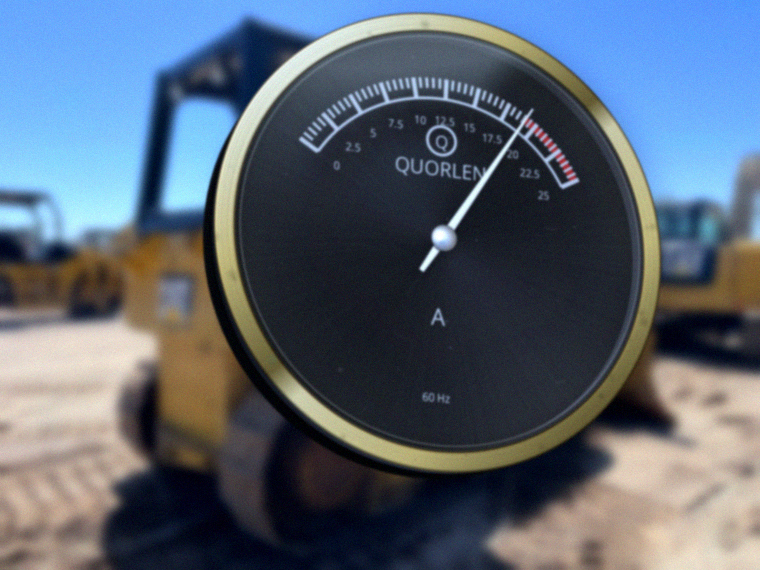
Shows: 19 A
